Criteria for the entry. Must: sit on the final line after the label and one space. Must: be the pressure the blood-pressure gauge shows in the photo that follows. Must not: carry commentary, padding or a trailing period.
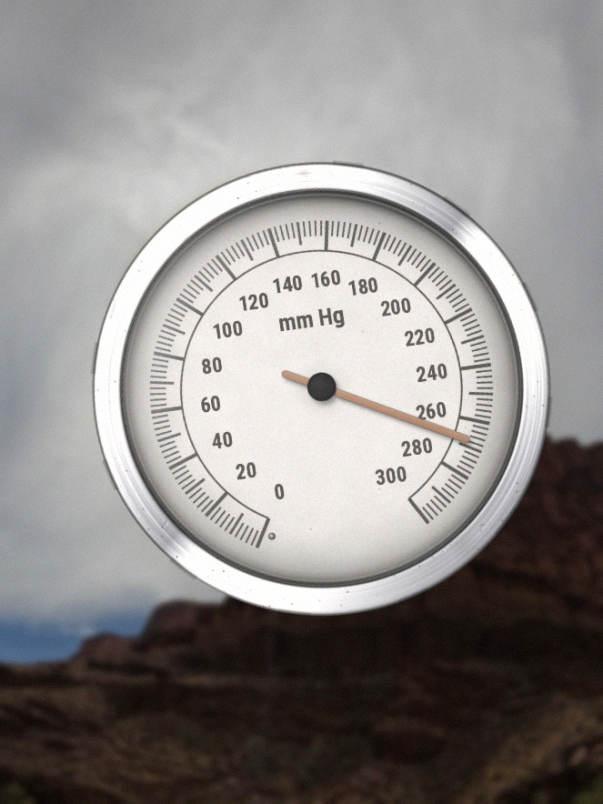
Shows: 268 mmHg
